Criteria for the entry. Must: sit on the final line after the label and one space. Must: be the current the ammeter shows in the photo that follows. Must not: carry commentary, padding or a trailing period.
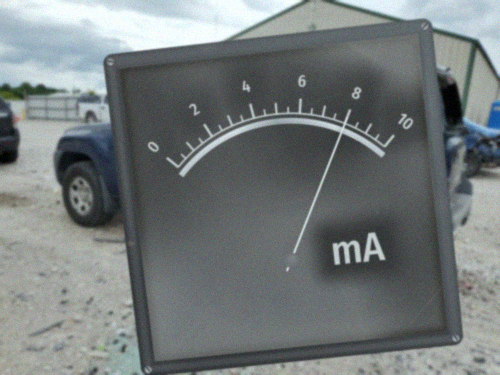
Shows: 8 mA
